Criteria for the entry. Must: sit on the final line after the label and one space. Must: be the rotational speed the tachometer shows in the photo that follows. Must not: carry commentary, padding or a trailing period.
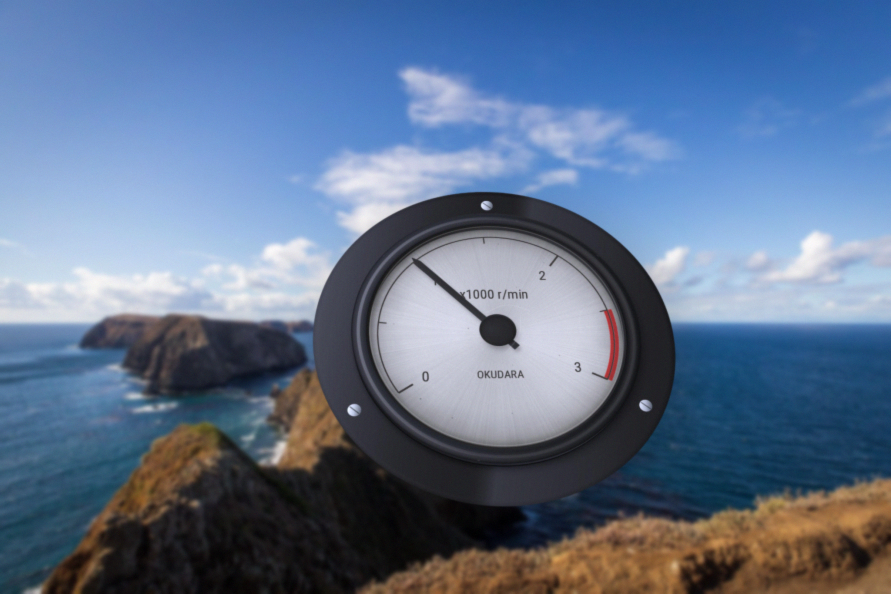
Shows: 1000 rpm
